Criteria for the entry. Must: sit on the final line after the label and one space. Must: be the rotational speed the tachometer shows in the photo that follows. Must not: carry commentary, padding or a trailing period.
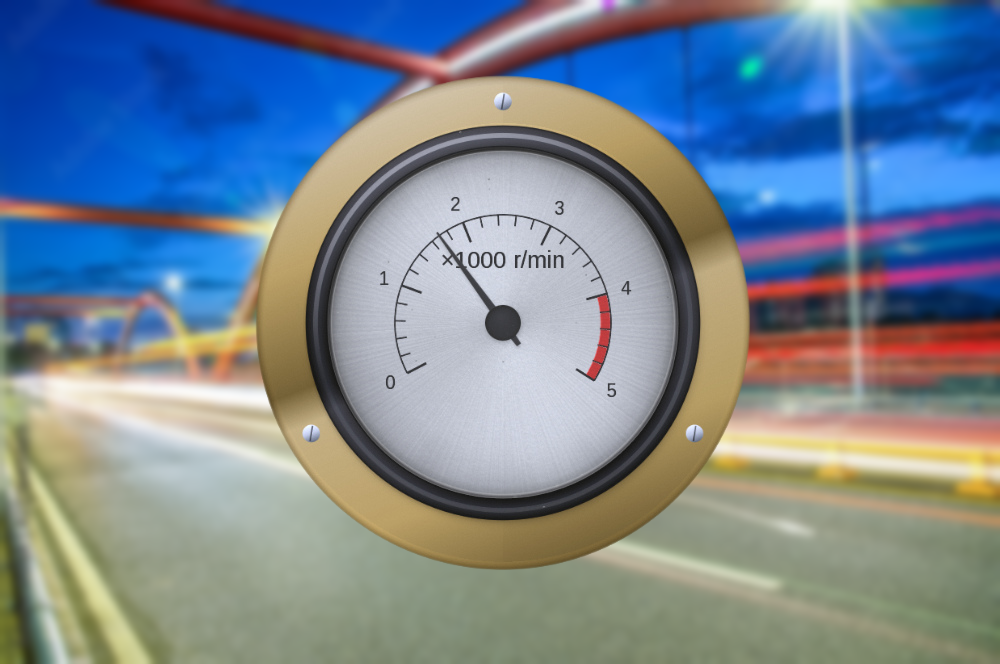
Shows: 1700 rpm
